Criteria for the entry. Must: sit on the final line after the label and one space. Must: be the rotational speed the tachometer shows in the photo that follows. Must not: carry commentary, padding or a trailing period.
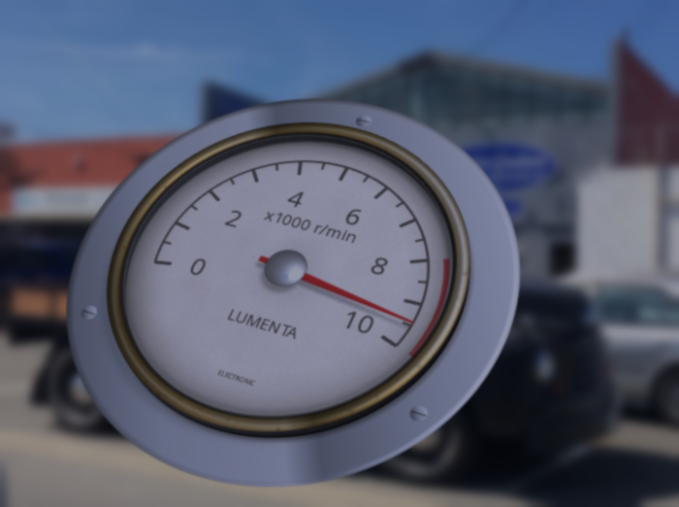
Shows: 9500 rpm
